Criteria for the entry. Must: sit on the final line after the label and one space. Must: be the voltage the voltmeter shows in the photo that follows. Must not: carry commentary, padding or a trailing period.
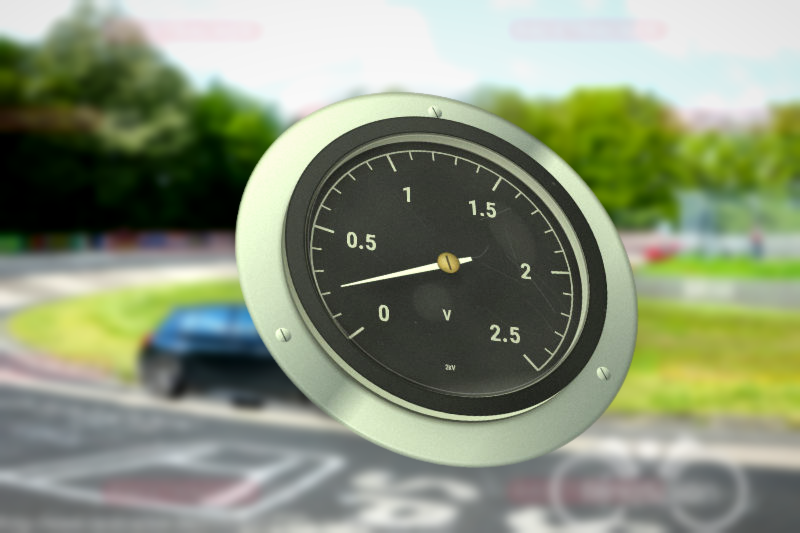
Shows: 0.2 V
